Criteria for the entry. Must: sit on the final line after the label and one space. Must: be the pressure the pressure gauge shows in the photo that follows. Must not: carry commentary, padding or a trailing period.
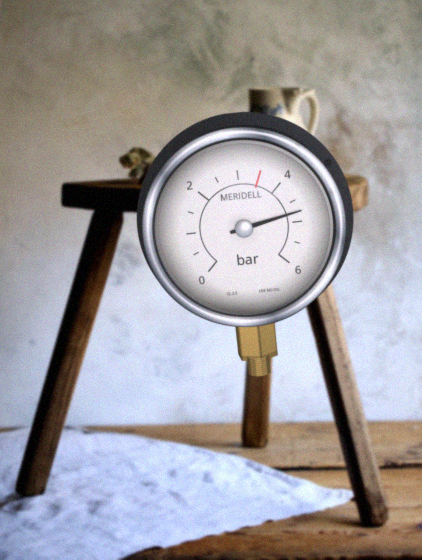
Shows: 4.75 bar
